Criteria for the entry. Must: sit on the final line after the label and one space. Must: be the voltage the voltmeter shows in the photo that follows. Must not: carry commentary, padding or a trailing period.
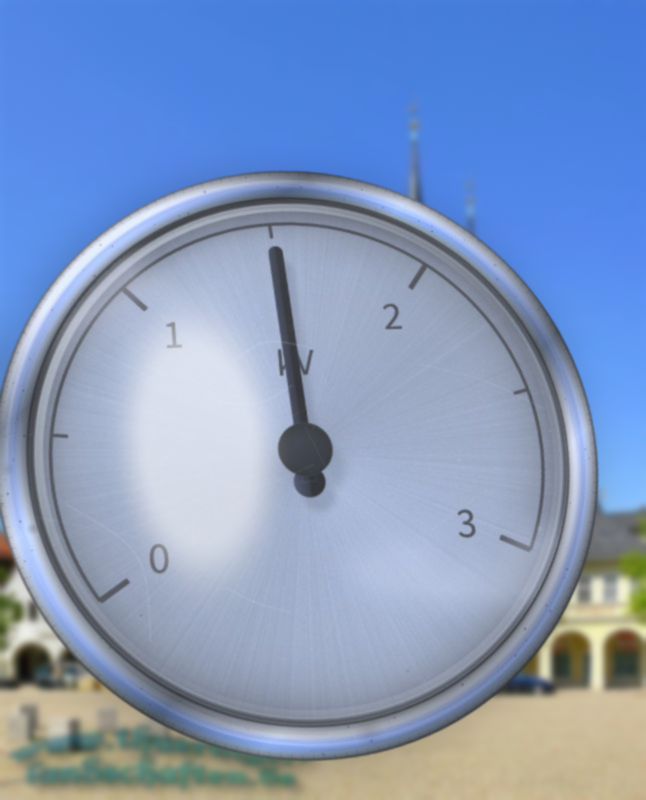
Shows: 1.5 kV
